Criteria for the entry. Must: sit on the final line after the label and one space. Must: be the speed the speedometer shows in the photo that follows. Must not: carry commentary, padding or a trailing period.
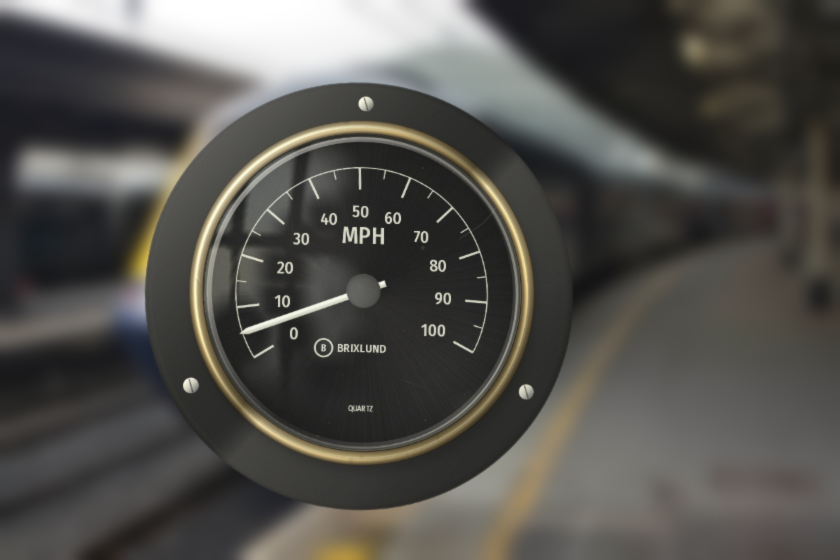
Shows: 5 mph
